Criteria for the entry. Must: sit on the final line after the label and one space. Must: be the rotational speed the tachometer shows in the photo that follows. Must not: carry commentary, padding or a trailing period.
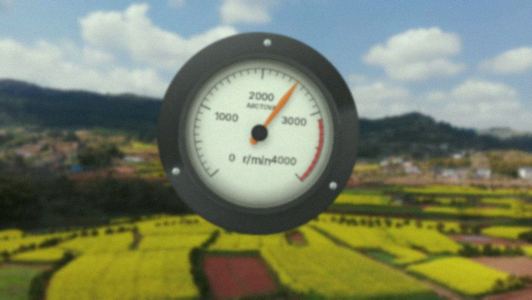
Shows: 2500 rpm
